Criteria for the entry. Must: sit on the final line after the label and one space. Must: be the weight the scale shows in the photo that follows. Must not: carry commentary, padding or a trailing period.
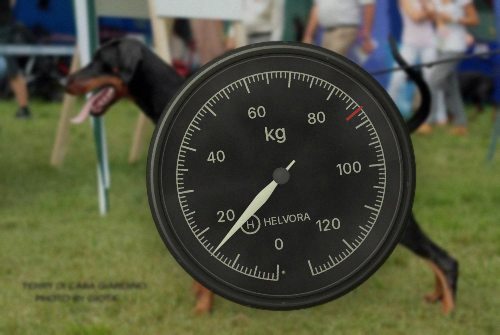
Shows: 15 kg
